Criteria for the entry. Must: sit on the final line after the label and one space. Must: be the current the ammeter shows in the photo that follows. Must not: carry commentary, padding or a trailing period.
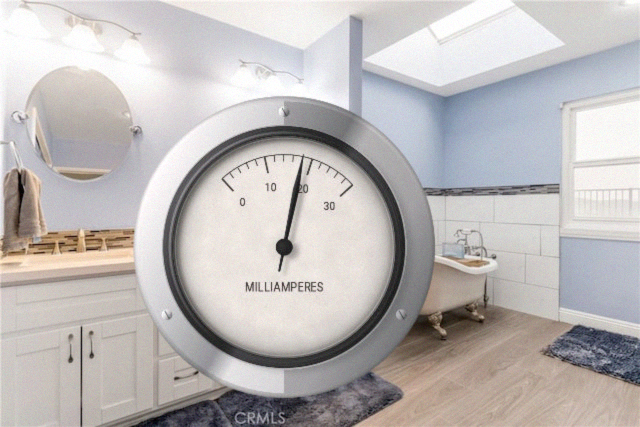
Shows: 18 mA
